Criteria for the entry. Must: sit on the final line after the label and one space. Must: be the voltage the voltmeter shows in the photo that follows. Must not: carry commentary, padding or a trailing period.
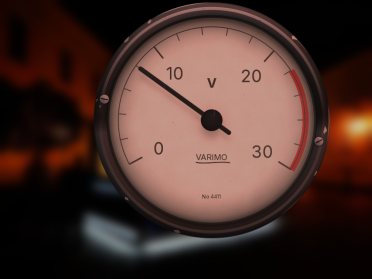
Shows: 8 V
